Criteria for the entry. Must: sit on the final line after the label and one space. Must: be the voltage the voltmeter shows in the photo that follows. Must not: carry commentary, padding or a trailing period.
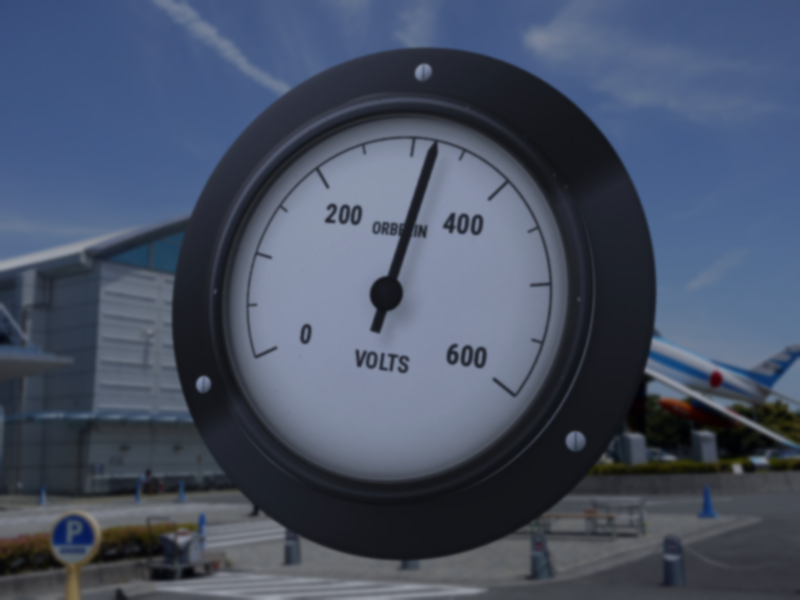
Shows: 325 V
